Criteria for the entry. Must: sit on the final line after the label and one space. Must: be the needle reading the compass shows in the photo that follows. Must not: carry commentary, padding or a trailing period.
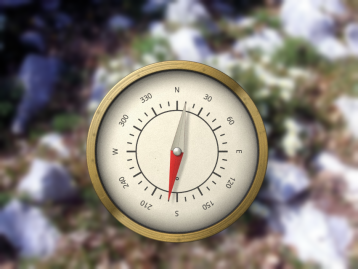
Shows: 190 °
